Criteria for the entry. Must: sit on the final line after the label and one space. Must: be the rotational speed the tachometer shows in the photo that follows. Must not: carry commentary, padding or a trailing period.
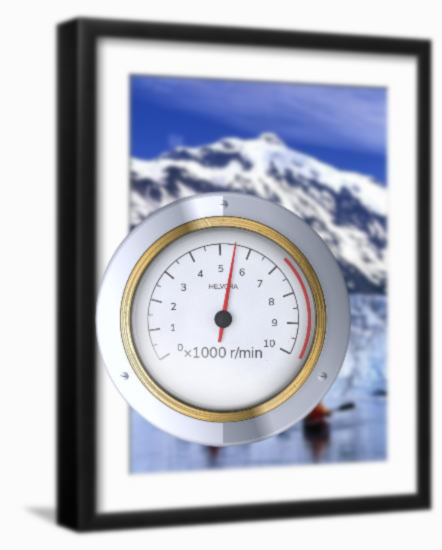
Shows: 5500 rpm
